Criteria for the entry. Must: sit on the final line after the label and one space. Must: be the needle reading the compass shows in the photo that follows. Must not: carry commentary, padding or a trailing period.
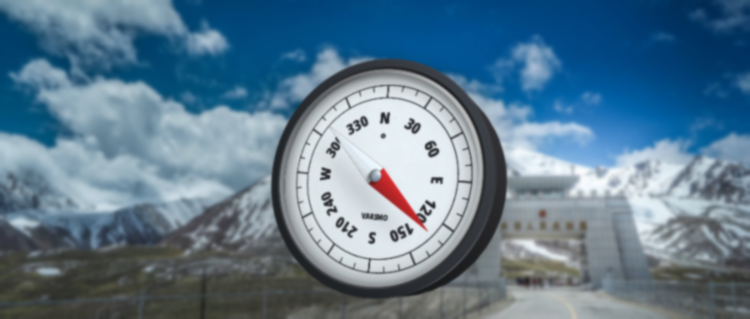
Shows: 130 °
